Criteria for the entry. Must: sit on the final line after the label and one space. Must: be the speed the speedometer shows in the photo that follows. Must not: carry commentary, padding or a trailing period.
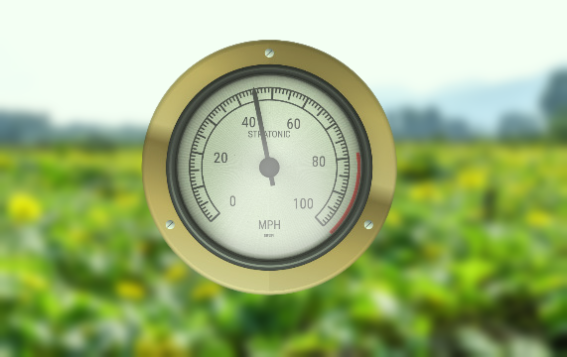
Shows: 45 mph
